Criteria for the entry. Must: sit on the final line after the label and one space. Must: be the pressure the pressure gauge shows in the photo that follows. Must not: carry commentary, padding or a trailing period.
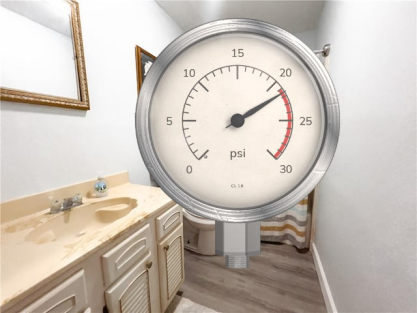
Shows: 21.5 psi
